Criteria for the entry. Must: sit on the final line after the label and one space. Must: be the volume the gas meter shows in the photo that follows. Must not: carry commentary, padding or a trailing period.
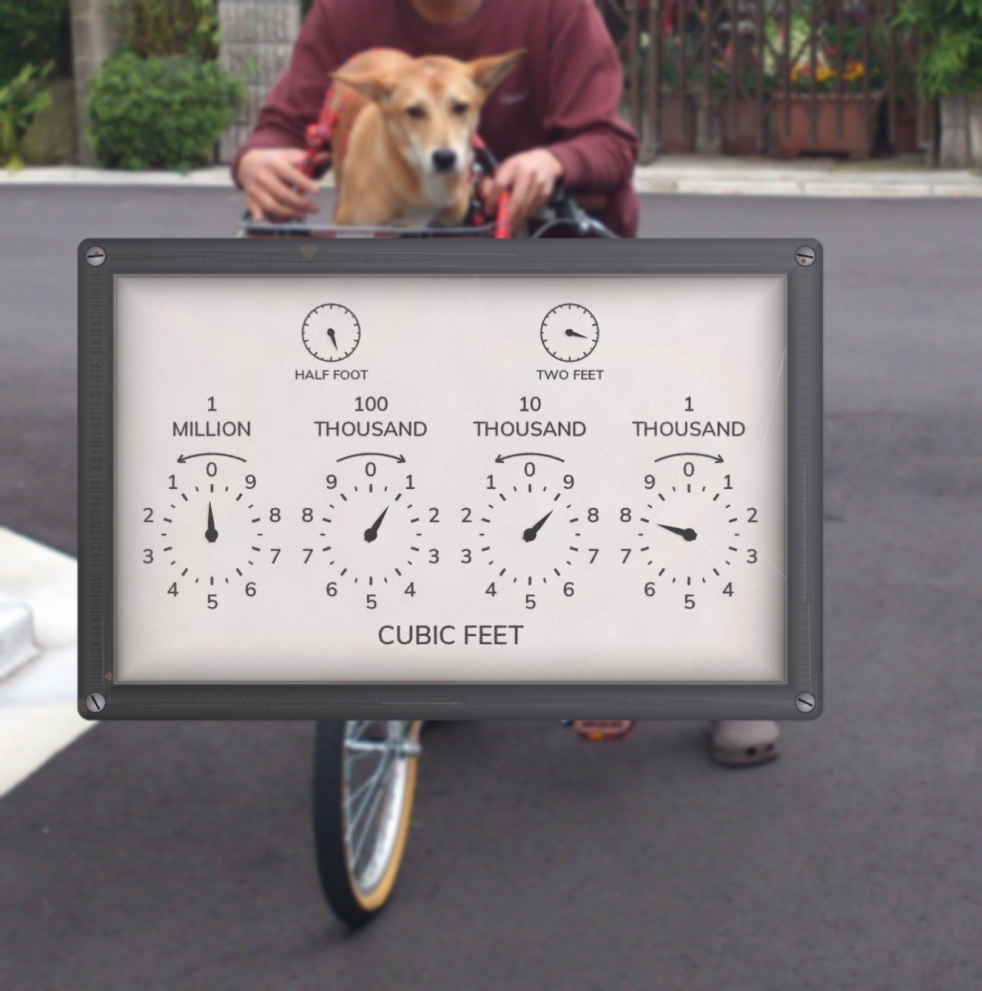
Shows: 8800 ft³
